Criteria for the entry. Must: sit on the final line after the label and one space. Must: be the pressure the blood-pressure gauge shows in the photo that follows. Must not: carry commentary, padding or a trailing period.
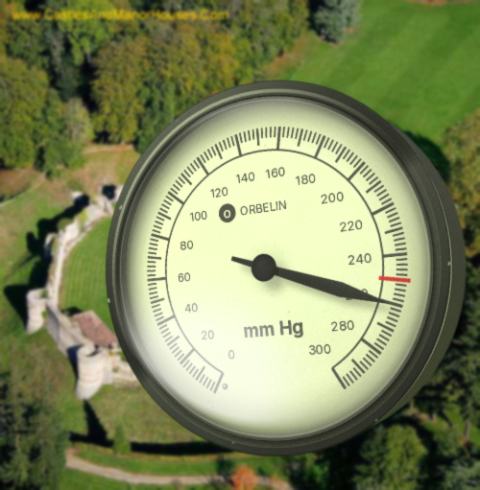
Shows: 260 mmHg
